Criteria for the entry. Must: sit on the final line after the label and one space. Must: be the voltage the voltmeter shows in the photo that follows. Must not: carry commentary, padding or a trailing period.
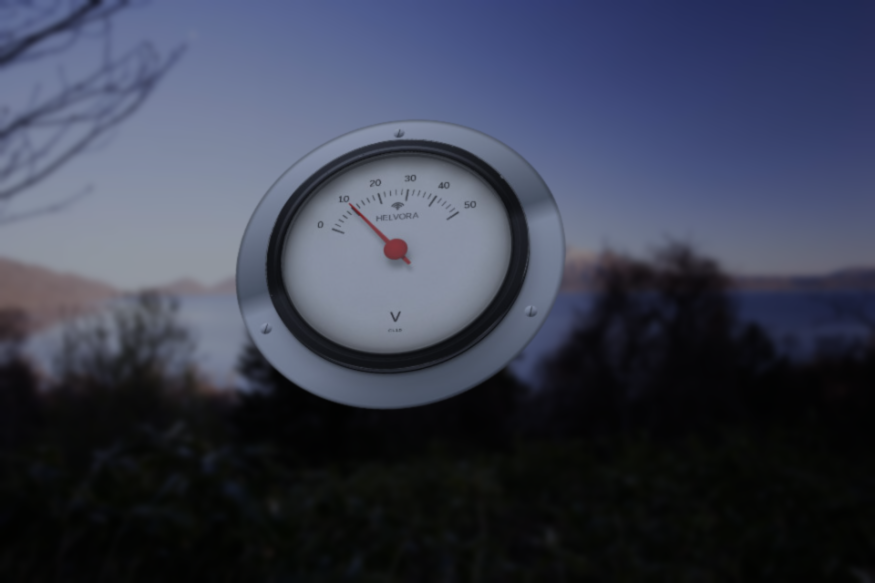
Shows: 10 V
